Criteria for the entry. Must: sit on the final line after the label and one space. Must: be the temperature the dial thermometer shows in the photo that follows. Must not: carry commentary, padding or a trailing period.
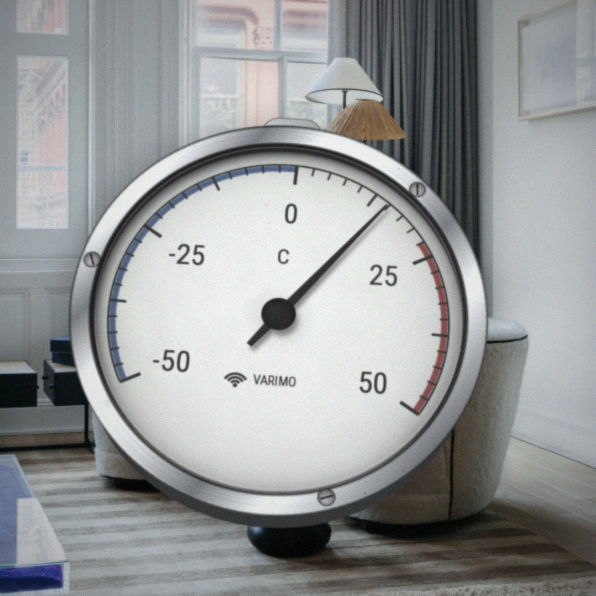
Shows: 15 °C
